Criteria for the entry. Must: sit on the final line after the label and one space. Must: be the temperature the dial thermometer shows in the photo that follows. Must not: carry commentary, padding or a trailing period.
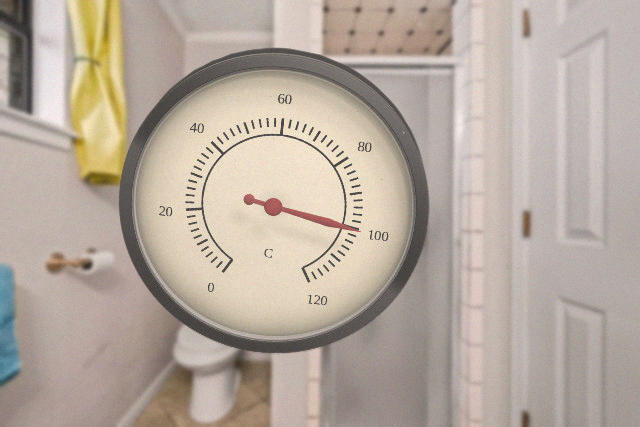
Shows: 100 °C
